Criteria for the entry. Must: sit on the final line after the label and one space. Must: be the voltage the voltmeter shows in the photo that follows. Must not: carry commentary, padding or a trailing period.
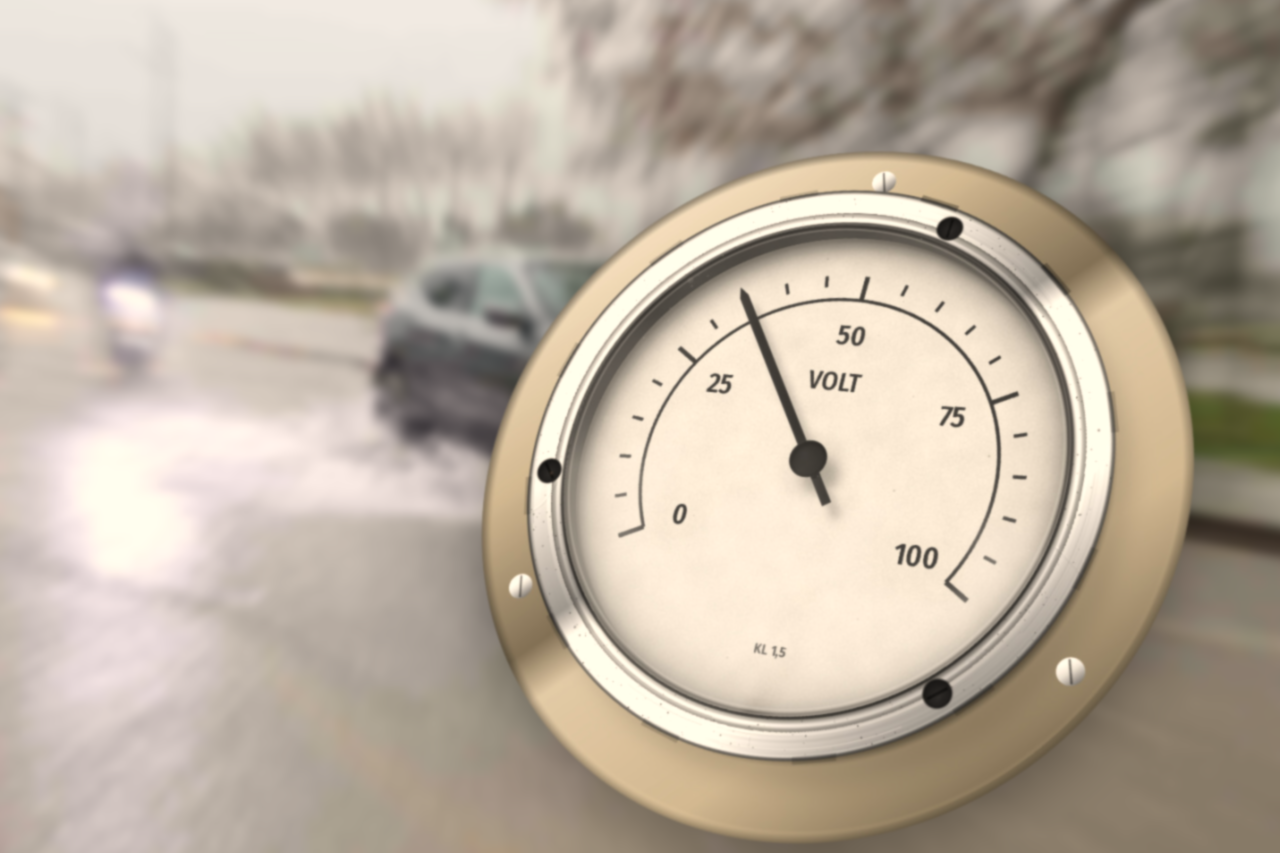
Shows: 35 V
